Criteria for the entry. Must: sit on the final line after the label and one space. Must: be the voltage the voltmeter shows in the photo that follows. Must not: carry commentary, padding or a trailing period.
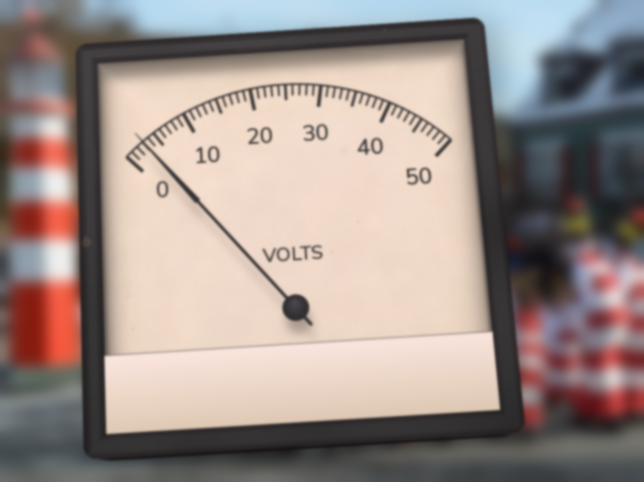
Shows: 3 V
